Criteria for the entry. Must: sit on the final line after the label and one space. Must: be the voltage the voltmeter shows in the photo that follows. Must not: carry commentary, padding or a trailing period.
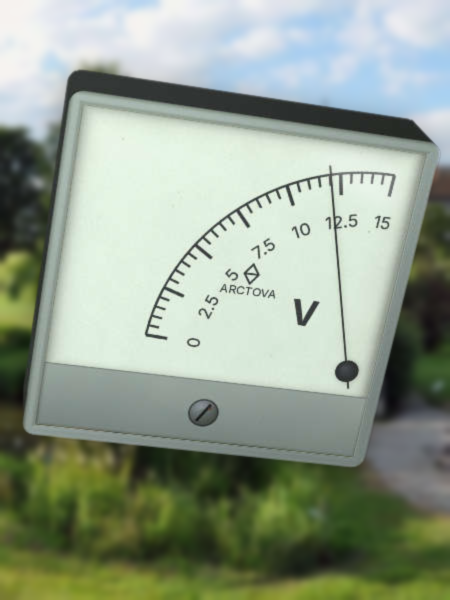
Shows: 12 V
